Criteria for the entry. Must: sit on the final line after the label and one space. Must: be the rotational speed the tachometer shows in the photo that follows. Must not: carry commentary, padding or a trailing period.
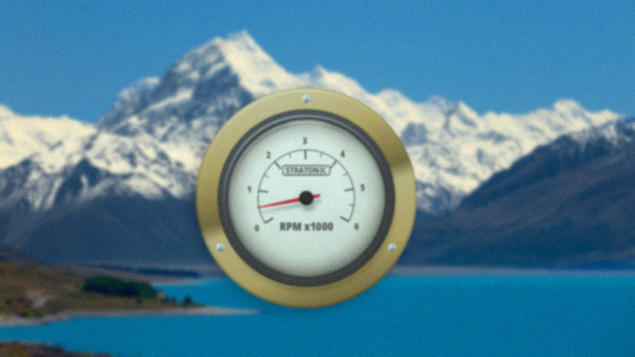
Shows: 500 rpm
